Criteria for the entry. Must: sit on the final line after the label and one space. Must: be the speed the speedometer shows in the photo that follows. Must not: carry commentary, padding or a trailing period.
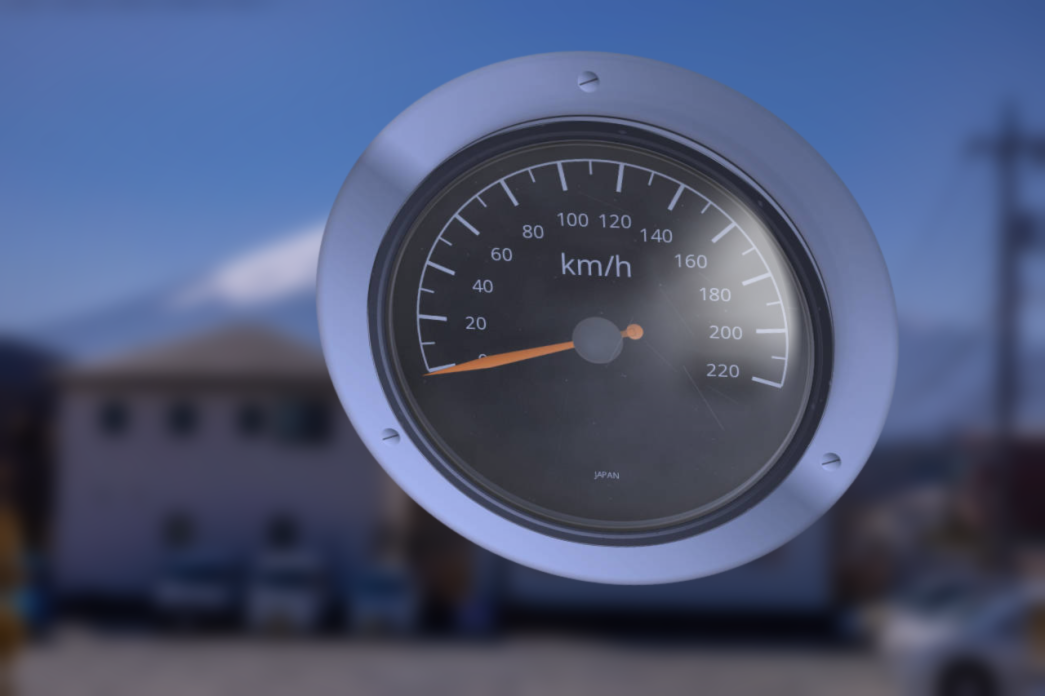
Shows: 0 km/h
